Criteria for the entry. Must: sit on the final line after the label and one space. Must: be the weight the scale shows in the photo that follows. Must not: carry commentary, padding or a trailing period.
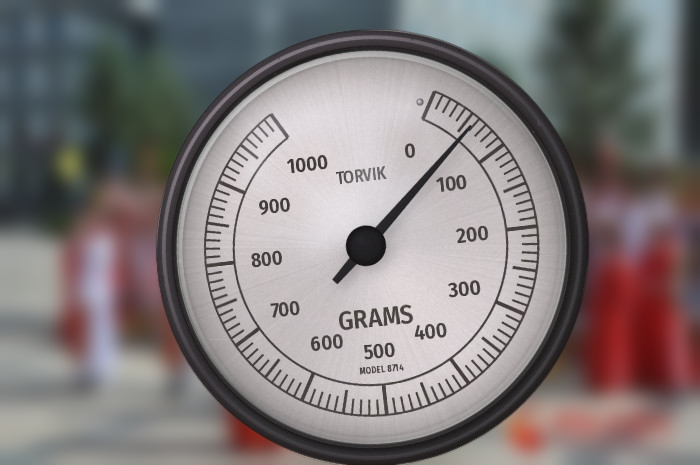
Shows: 60 g
